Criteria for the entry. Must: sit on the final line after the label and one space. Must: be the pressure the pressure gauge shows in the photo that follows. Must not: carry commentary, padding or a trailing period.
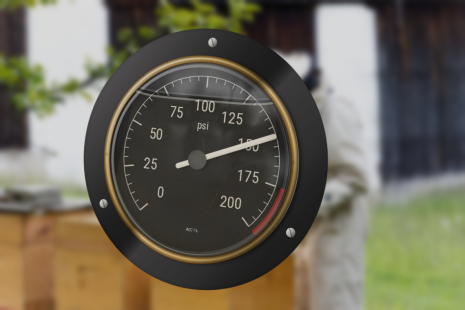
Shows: 150 psi
